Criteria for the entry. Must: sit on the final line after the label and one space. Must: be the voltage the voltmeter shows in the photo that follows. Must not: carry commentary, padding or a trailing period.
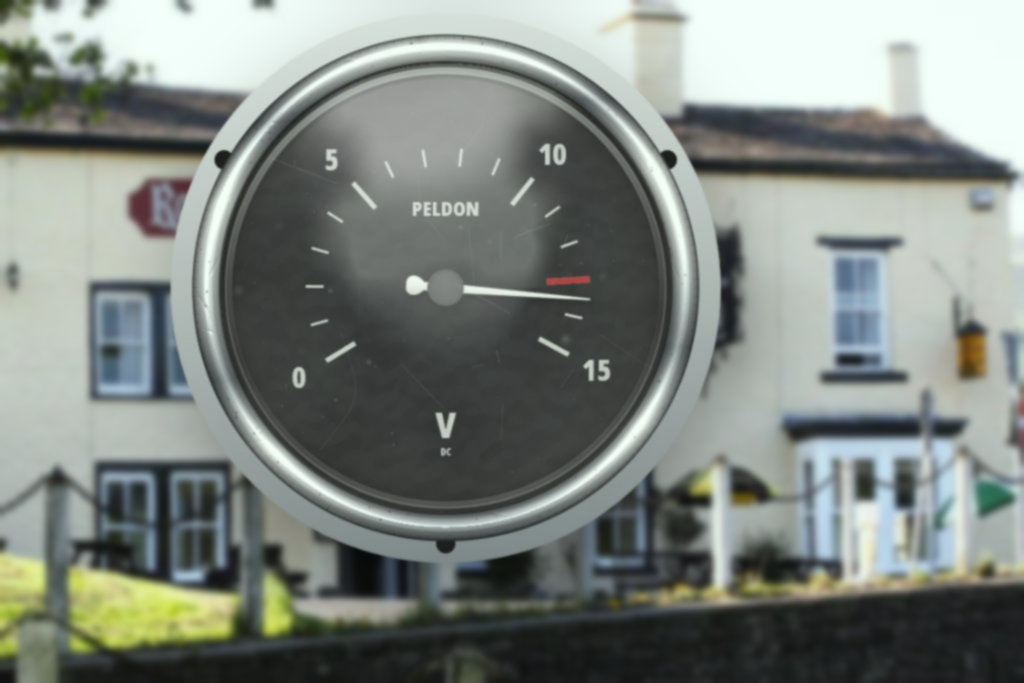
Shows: 13.5 V
